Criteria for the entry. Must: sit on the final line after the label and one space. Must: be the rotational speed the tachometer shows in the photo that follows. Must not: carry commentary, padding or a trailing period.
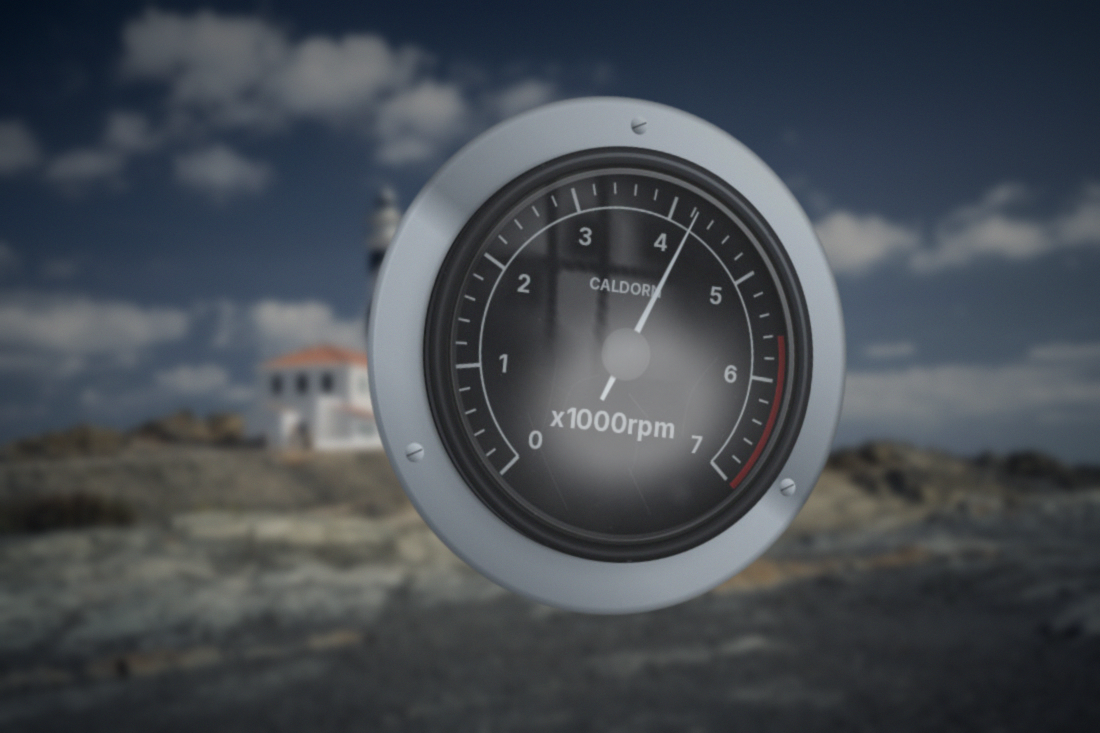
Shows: 4200 rpm
